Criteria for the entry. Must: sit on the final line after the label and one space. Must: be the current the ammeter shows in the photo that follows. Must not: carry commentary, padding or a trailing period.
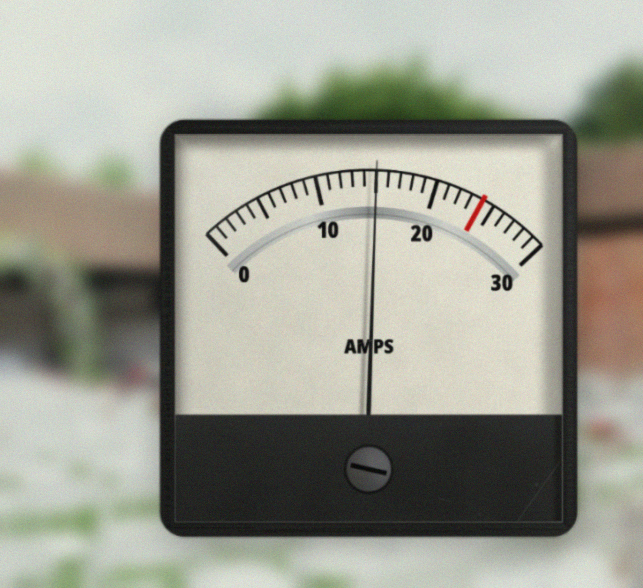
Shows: 15 A
